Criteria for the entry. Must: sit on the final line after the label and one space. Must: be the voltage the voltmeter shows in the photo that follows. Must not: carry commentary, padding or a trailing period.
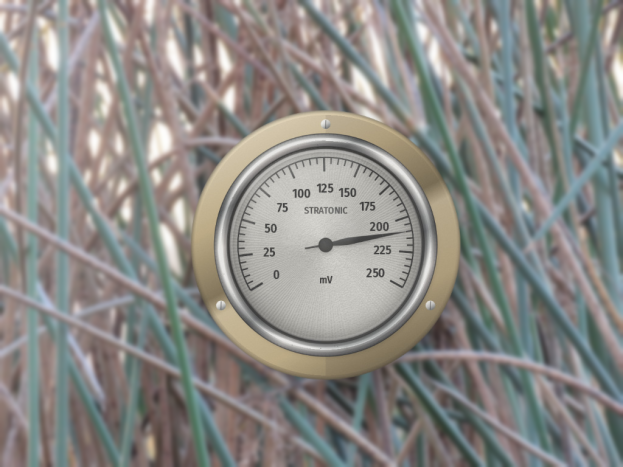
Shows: 210 mV
